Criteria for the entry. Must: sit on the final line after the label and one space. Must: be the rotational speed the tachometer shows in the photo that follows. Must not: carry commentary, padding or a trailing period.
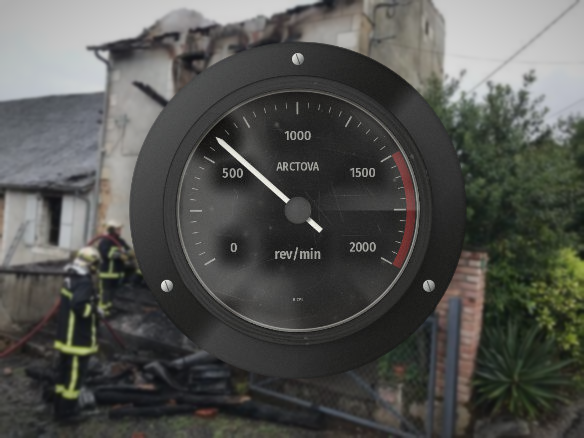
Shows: 600 rpm
